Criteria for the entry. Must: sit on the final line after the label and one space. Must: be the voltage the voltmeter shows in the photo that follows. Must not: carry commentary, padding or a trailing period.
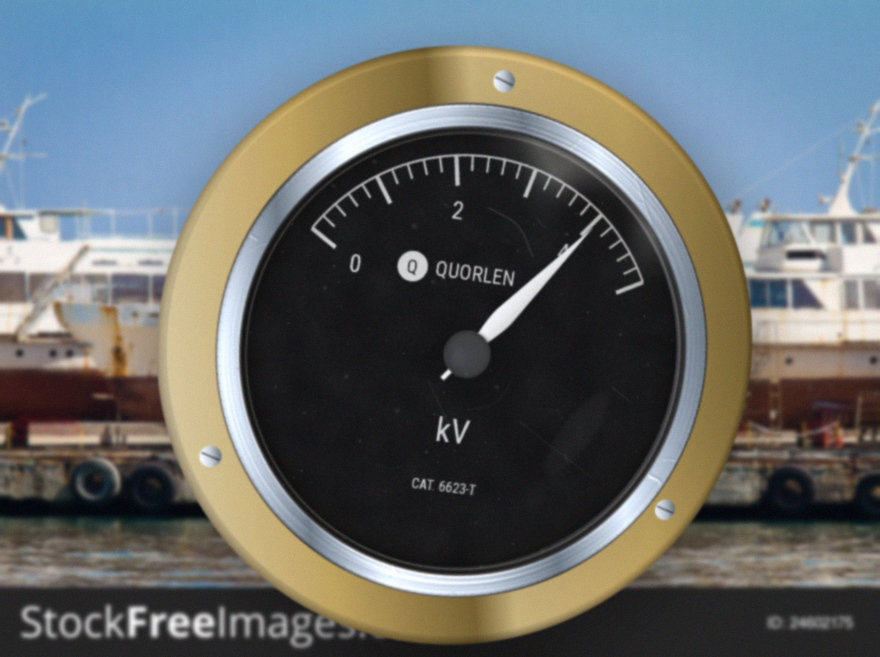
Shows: 4 kV
